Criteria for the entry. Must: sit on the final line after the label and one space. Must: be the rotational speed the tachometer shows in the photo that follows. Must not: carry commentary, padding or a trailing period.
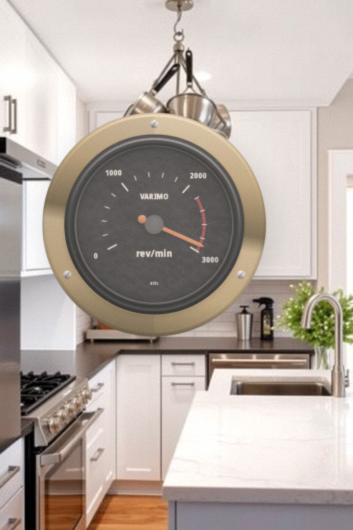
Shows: 2900 rpm
